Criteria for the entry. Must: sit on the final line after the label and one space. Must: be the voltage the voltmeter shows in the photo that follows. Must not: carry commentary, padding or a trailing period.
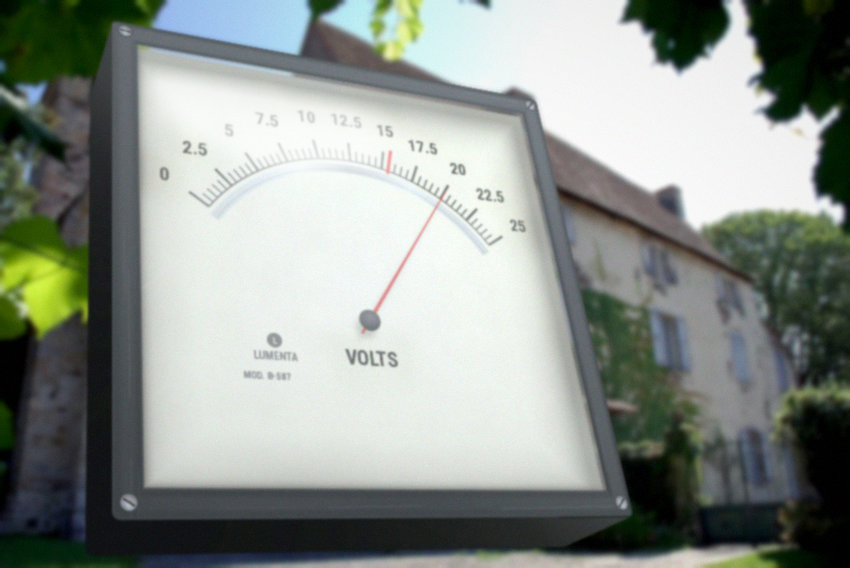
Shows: 20 V
